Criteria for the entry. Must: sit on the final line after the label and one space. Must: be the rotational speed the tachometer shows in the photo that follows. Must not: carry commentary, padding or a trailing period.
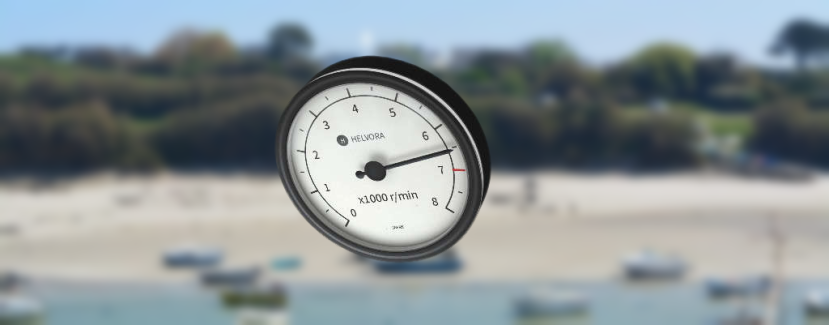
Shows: 6500 rpm
